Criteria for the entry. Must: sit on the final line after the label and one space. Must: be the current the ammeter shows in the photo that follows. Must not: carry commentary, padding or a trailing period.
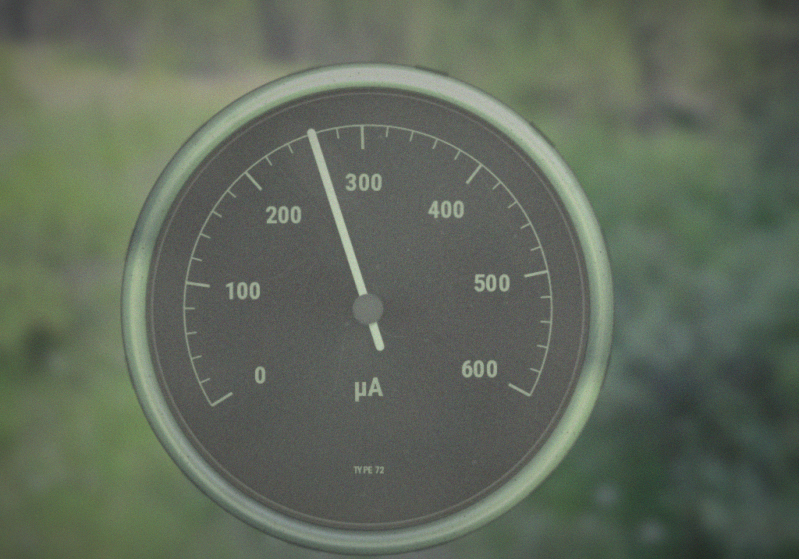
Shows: 260 µA
